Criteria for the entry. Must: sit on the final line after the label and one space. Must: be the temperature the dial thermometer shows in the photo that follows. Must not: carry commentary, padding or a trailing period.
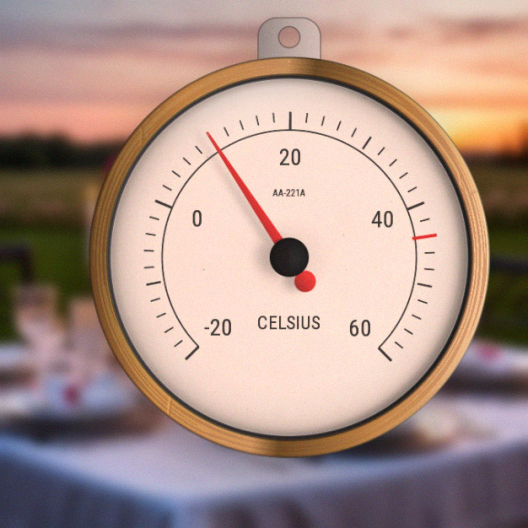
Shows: 10 °C
